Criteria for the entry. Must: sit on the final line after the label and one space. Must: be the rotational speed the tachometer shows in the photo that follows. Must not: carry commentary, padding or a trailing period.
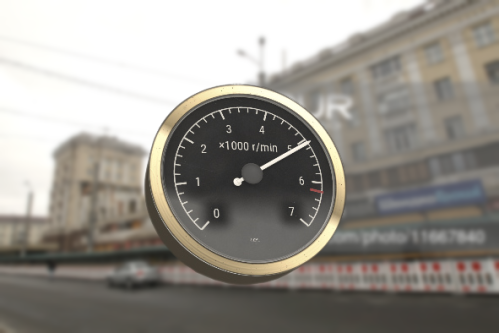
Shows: 5100 rpm
